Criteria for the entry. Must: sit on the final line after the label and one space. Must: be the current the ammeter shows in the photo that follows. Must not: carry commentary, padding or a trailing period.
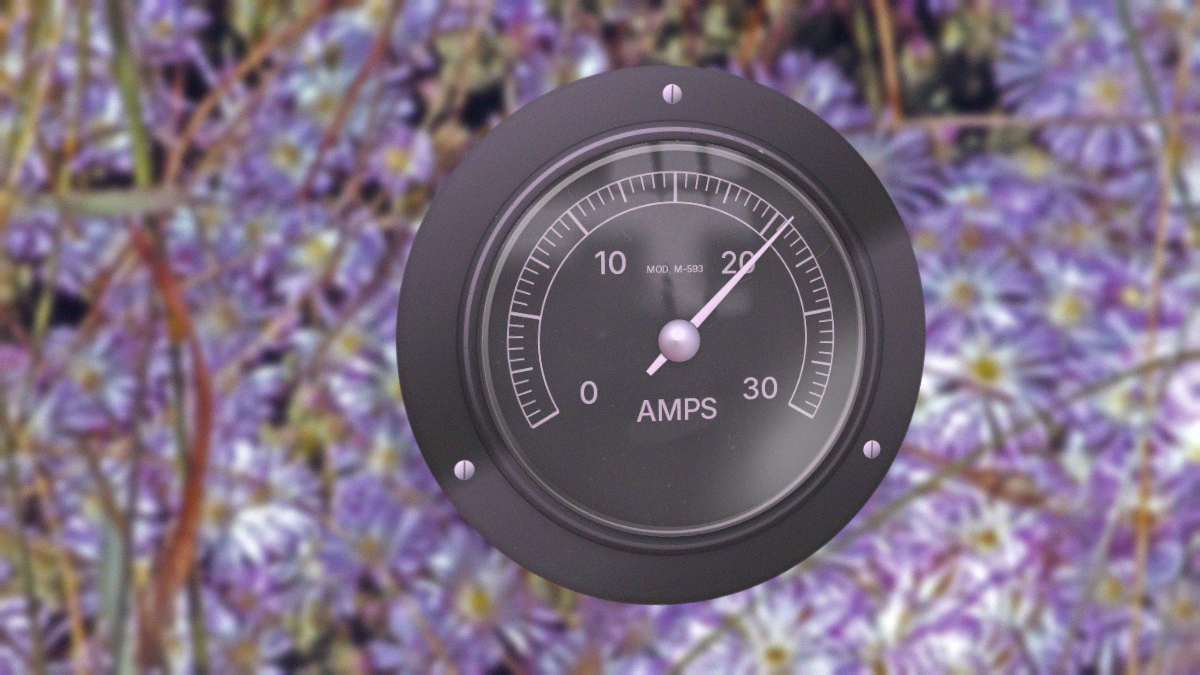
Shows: 20.5 A
